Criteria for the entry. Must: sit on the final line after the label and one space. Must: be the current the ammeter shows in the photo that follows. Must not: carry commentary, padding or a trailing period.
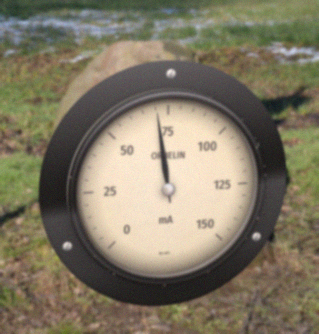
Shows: 70 mA
